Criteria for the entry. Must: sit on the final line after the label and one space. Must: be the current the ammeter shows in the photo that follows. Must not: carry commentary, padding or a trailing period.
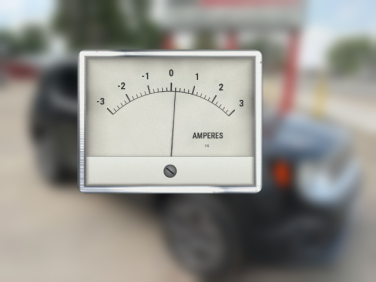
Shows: 0.2 A
